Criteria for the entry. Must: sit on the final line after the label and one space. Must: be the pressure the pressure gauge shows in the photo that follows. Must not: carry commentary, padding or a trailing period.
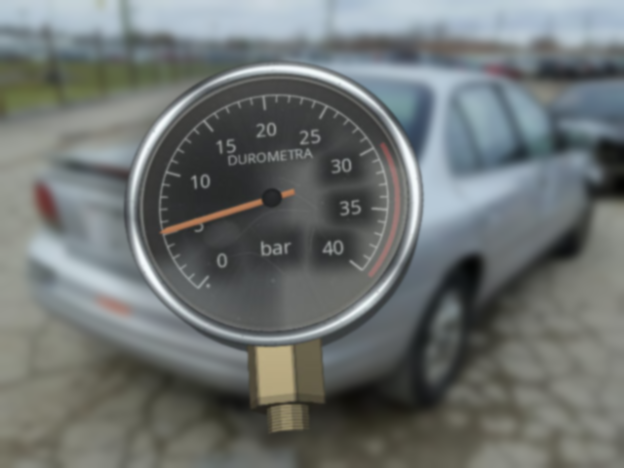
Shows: 5 bar
